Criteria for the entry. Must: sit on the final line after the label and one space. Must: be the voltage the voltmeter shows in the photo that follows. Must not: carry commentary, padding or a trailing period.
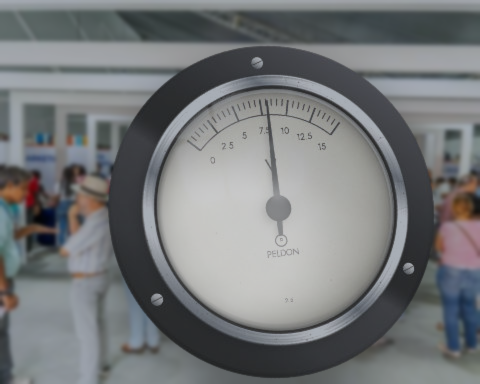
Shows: 8 V
